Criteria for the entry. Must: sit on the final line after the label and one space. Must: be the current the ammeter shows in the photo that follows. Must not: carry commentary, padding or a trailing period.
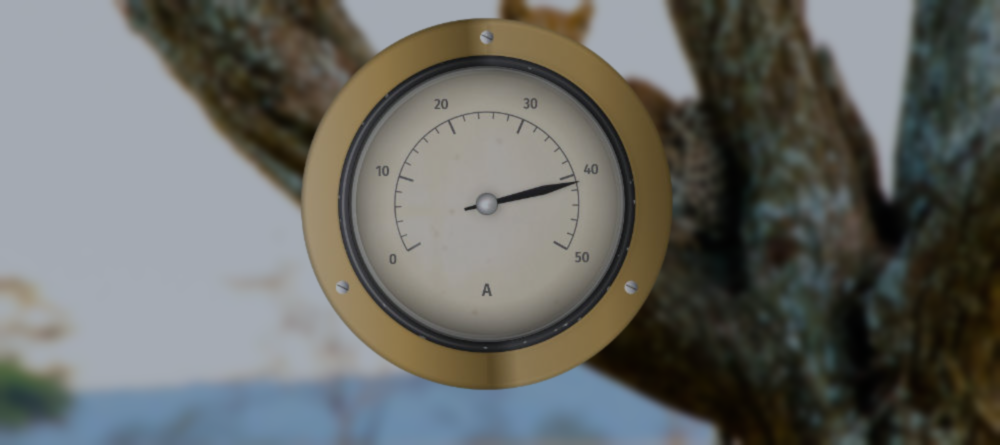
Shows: 41 A
